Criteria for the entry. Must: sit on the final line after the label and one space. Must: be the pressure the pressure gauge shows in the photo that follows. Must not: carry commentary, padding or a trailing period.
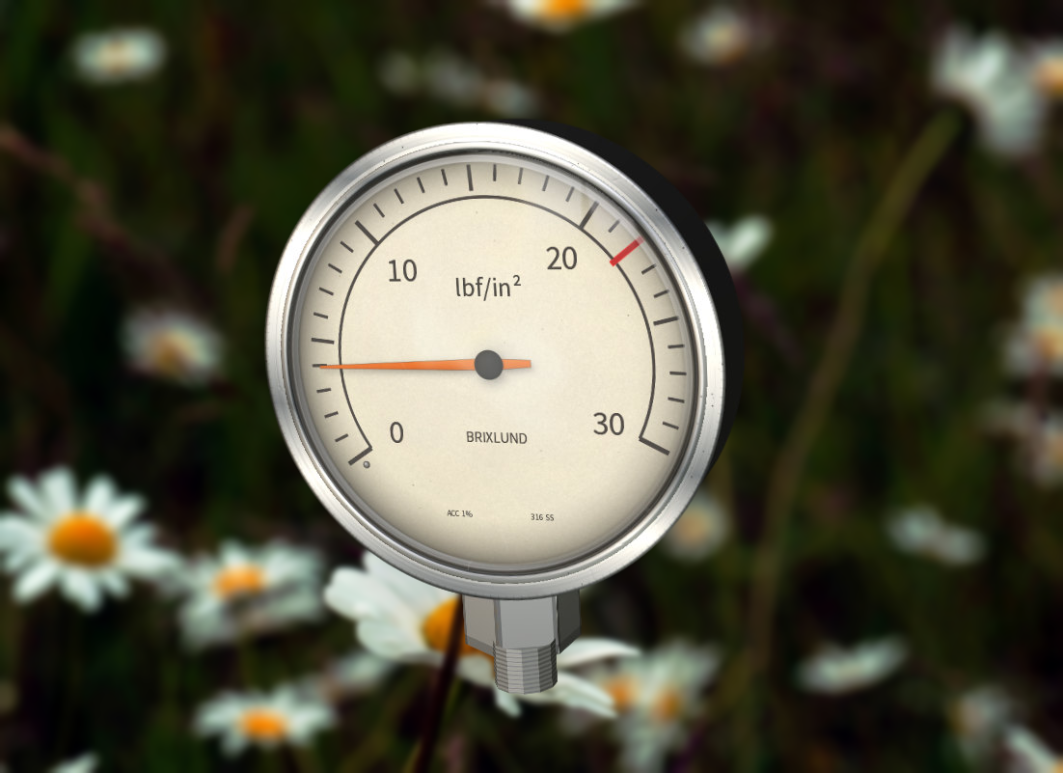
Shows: 4 psi
